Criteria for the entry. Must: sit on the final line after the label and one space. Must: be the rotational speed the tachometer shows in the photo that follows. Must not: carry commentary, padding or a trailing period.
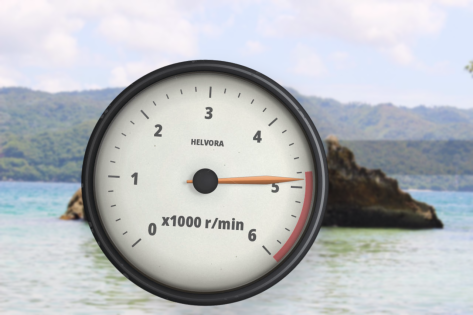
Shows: 4900 rpm
